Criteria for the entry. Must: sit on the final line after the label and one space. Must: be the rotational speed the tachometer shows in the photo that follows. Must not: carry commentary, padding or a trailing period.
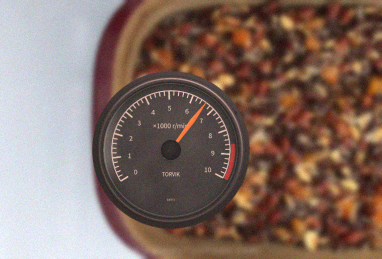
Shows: 6600 rpm
